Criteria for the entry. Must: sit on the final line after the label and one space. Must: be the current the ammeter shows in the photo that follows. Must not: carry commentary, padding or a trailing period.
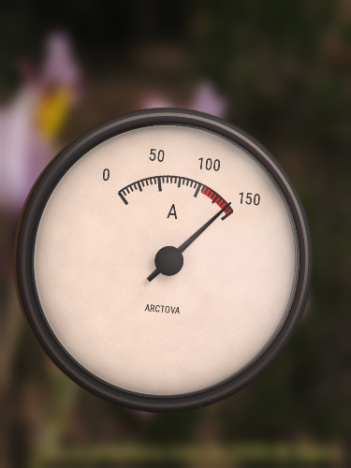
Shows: 140 A
